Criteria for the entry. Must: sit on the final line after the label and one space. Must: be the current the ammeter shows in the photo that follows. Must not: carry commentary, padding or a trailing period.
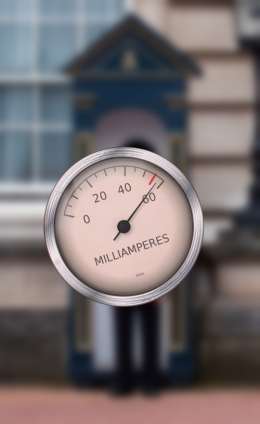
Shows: 57.5 mA
